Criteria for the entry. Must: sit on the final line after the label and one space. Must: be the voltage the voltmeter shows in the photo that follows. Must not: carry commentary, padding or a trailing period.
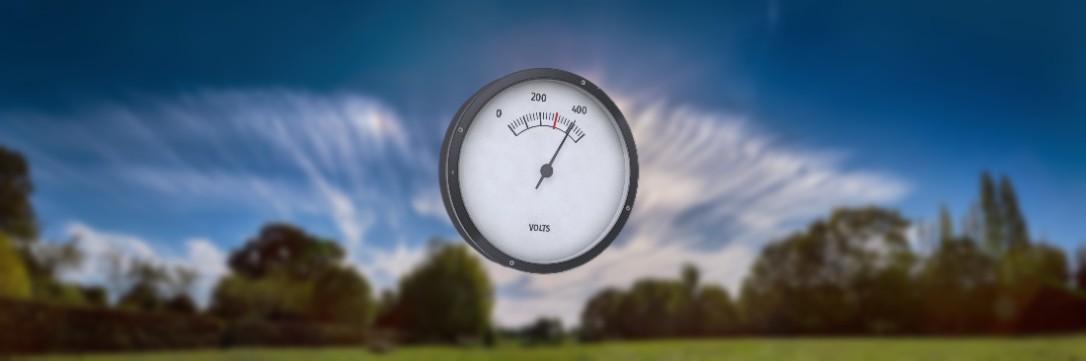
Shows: 400 V
